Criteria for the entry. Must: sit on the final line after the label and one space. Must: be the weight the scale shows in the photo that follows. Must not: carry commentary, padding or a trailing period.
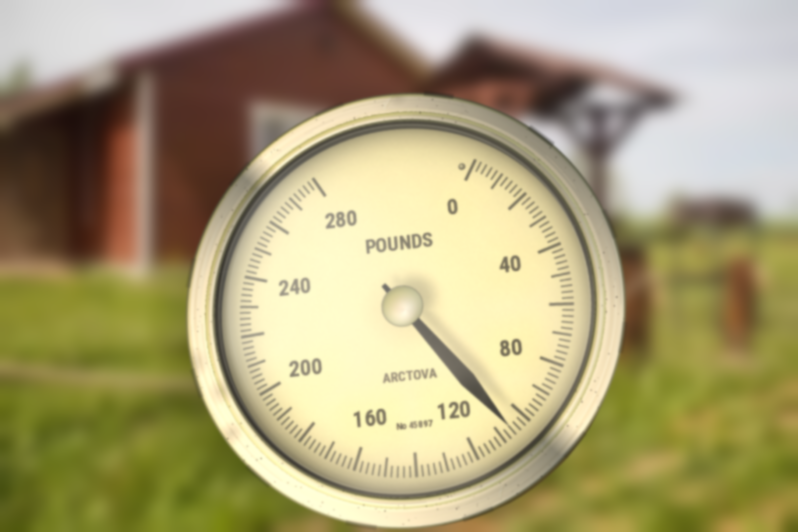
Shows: 106 lb
